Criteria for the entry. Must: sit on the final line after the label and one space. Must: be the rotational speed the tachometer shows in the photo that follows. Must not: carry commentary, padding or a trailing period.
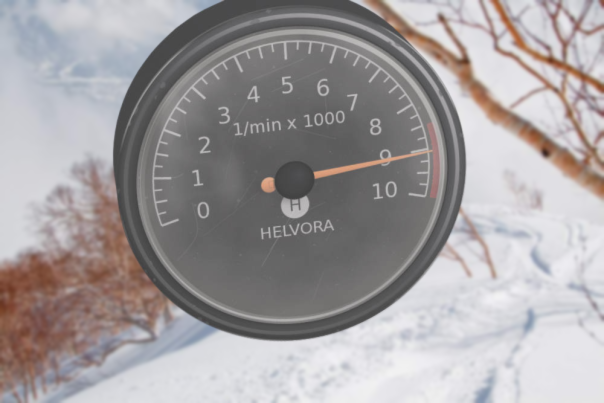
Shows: 9000 rpm
